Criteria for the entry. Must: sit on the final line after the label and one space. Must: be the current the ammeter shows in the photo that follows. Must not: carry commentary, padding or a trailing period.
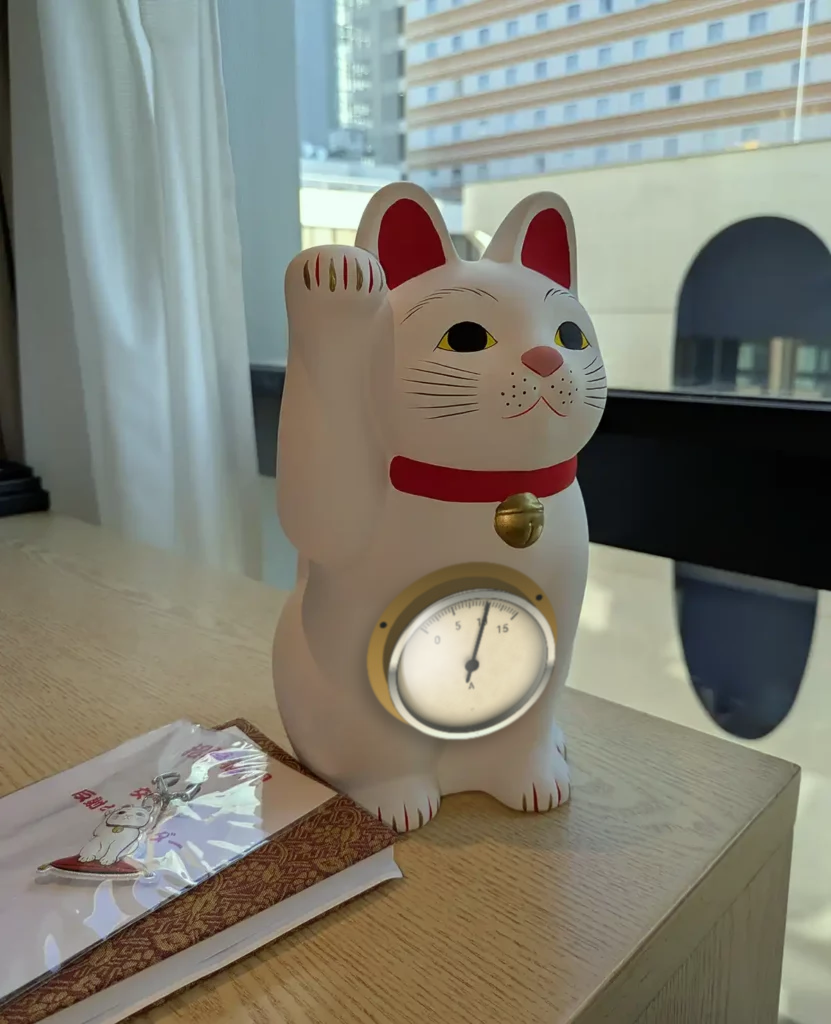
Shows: 10 A
